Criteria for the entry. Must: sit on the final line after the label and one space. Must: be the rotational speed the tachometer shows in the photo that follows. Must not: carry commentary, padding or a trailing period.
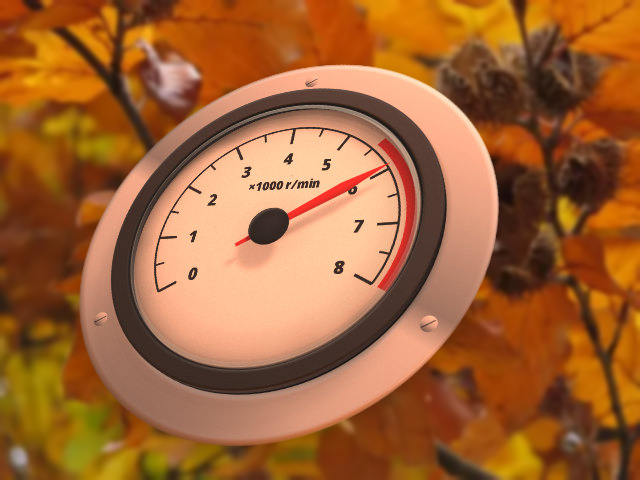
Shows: 6000 rpm
